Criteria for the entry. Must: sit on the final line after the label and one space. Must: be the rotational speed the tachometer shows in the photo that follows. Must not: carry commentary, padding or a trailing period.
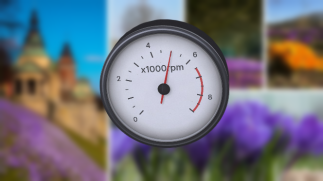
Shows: 5000 rpm
